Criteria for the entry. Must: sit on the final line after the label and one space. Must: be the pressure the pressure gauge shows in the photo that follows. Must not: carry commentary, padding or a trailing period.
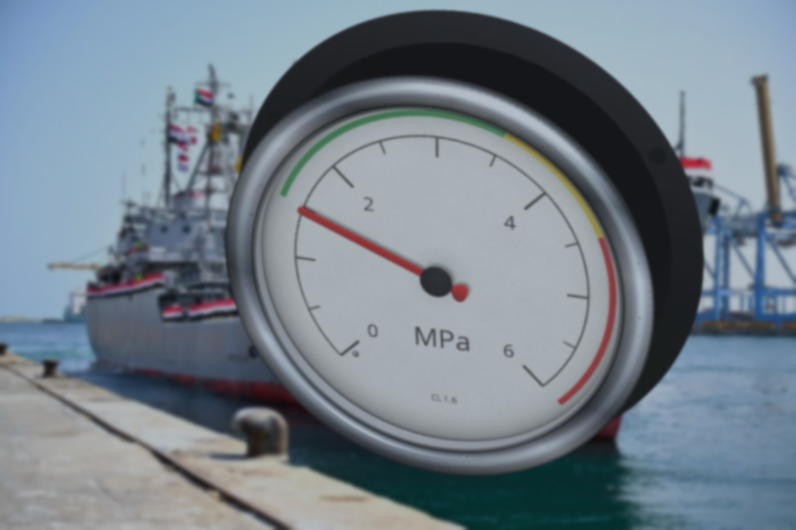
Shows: 1.5 MPa
